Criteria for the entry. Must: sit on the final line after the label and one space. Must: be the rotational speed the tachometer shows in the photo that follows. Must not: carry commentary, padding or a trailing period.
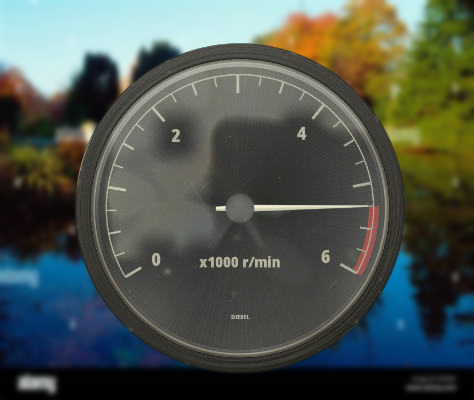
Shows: 5250 rpm
